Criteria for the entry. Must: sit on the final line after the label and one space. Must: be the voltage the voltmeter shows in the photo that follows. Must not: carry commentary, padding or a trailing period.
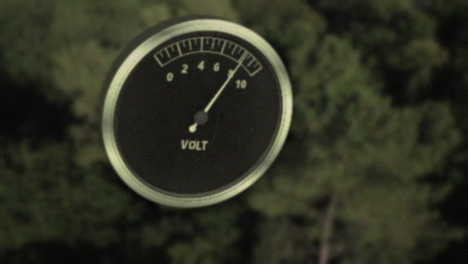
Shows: 8 V
